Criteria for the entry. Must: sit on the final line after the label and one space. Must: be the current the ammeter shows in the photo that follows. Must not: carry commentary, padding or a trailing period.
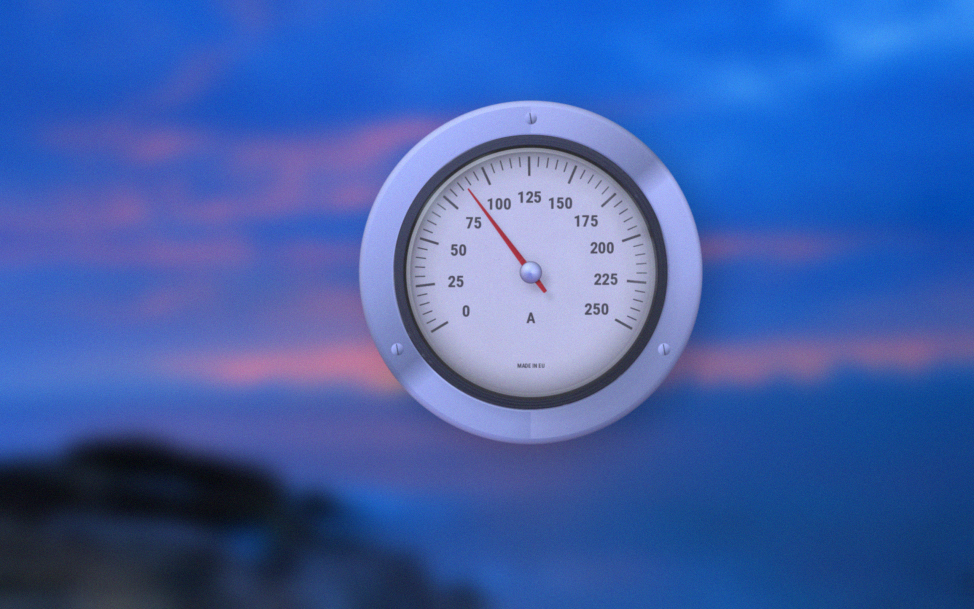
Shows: 87.5 A
